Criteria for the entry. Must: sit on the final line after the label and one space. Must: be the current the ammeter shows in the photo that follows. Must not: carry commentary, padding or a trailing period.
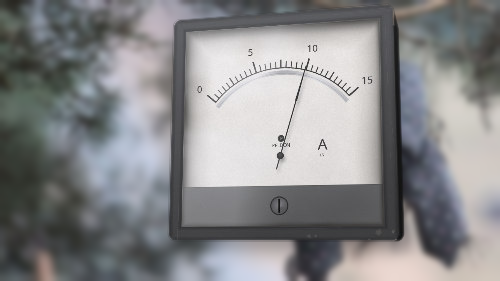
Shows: 10 A
